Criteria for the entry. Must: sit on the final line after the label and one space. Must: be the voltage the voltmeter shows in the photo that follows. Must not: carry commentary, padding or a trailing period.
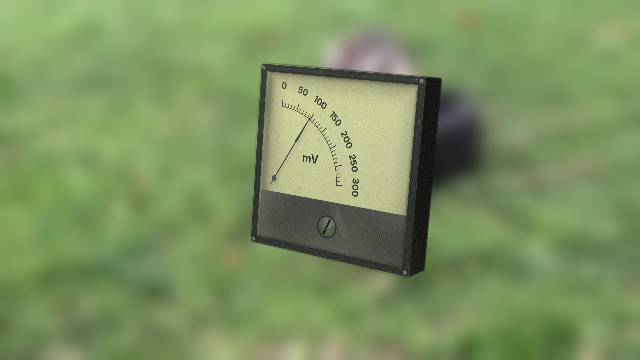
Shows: 100 mV
